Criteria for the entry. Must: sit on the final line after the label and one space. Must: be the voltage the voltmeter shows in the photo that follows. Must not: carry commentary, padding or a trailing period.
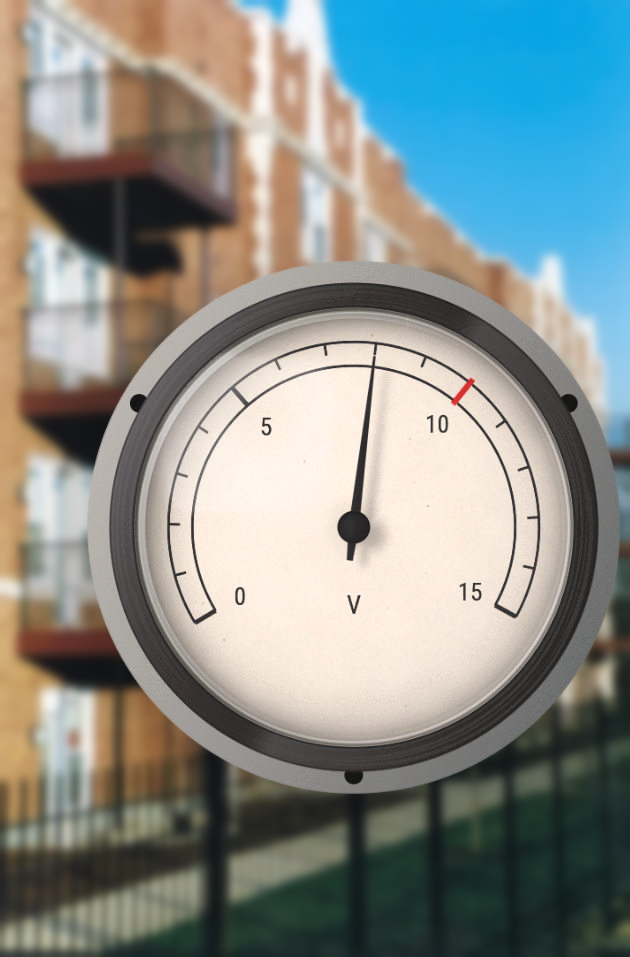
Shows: 8 V
